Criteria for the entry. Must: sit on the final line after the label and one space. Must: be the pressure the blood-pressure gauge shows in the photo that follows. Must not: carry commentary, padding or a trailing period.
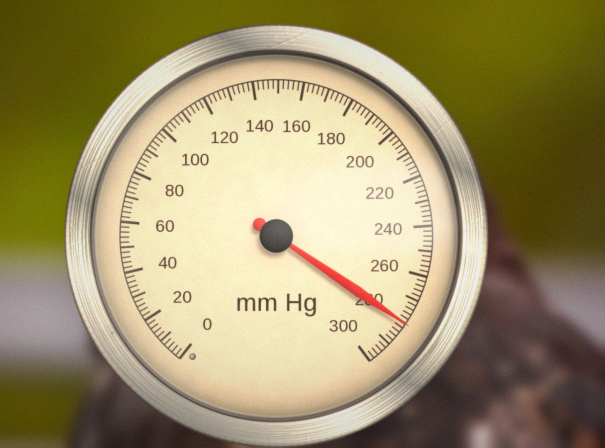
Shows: 280 mmHg
